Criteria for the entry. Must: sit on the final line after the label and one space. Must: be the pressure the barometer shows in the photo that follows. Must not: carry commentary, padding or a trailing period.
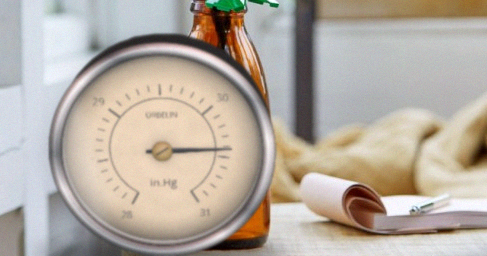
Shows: 30.4 inHg
